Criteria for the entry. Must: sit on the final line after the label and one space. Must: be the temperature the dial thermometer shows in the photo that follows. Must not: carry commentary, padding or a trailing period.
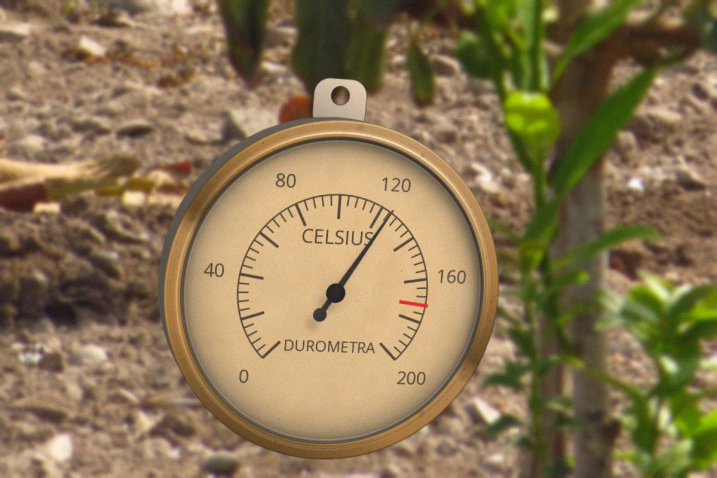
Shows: 124 °C
